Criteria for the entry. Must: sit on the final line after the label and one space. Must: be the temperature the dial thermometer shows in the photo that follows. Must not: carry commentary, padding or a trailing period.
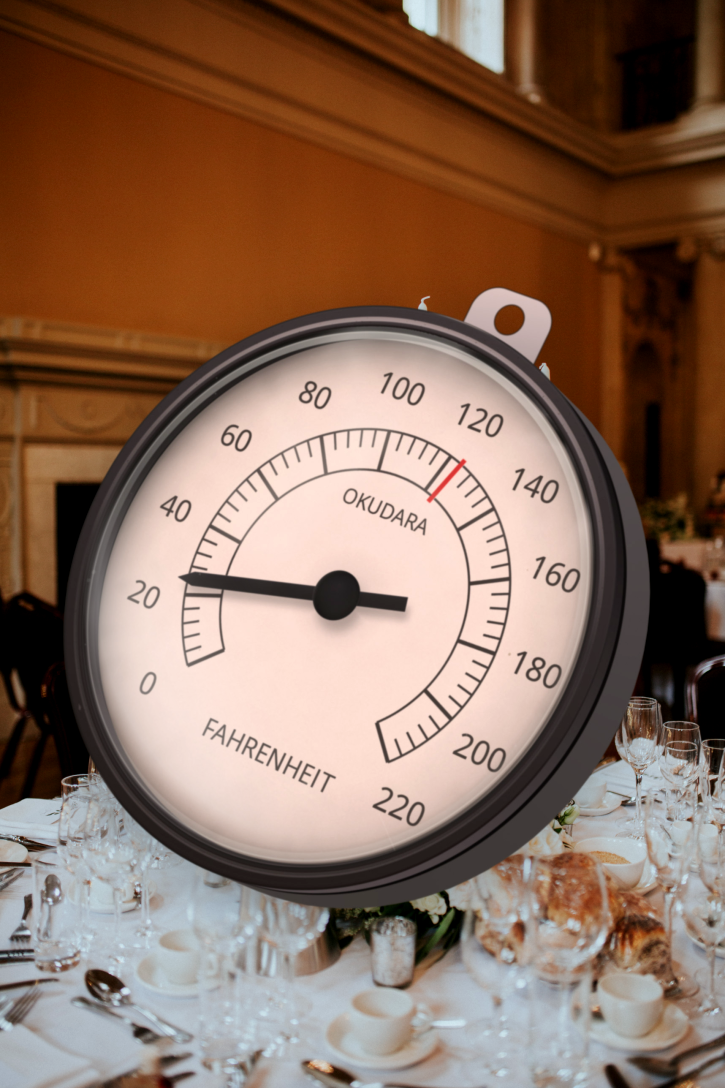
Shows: 24 °F
